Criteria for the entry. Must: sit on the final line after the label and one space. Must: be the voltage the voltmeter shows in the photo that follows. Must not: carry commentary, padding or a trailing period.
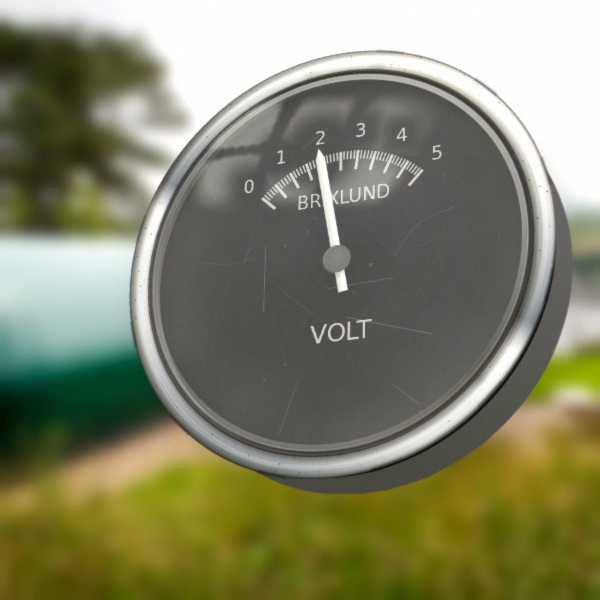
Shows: 2 V
